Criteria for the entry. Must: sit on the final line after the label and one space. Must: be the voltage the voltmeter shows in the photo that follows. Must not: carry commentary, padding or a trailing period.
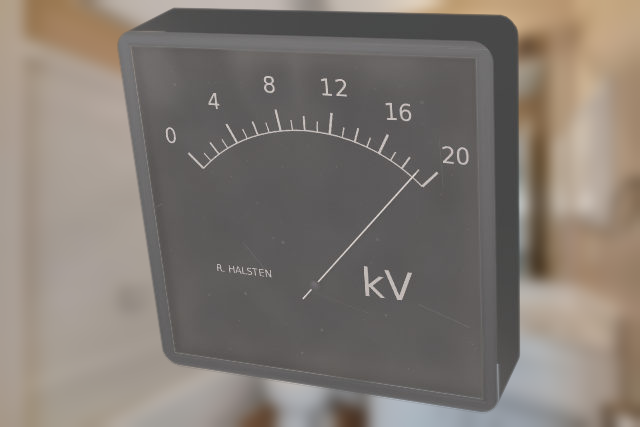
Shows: 19 kV
